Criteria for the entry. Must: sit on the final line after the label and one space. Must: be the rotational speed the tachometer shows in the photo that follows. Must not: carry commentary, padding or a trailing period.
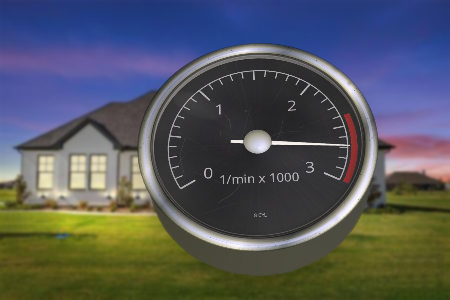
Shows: 2700 rpm
